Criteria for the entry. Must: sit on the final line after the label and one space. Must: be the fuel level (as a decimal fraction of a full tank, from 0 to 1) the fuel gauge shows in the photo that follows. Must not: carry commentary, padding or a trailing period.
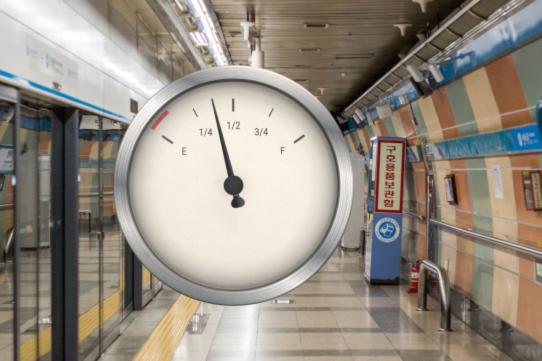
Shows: 0.375
